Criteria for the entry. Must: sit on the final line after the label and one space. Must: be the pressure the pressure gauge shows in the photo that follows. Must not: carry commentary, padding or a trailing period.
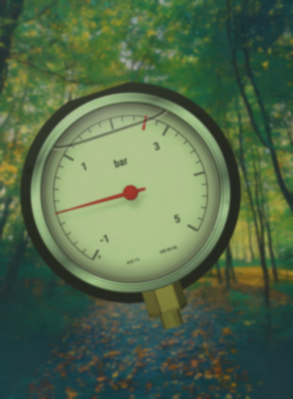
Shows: 0 bar
